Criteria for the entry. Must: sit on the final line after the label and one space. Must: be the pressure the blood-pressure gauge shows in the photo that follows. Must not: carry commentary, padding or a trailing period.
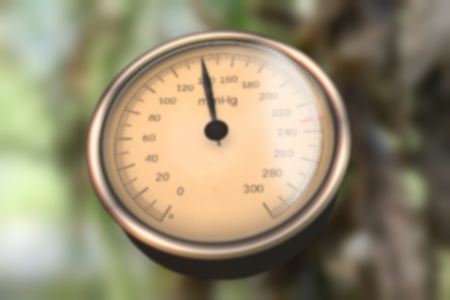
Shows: 140 mmHg
